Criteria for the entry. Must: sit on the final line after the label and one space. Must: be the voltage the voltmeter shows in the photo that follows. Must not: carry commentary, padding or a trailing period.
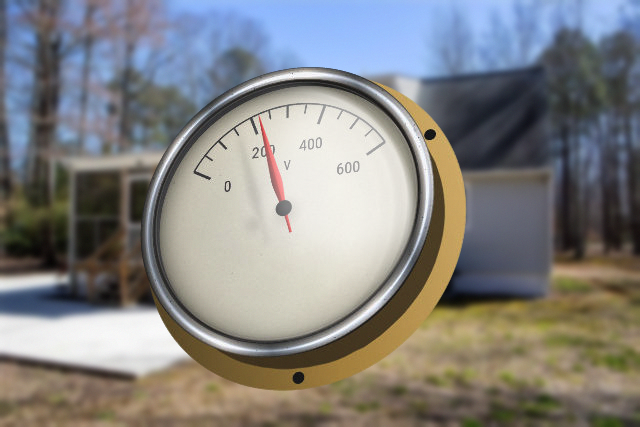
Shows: 225 V
